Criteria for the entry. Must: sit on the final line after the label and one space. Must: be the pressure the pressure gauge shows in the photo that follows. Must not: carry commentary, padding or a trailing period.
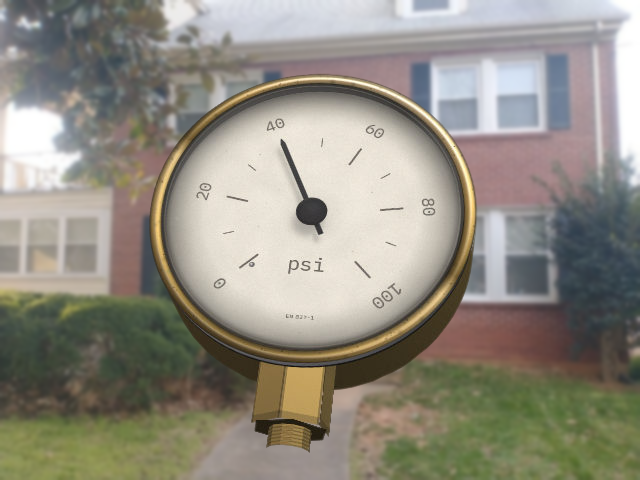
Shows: 40 psi
